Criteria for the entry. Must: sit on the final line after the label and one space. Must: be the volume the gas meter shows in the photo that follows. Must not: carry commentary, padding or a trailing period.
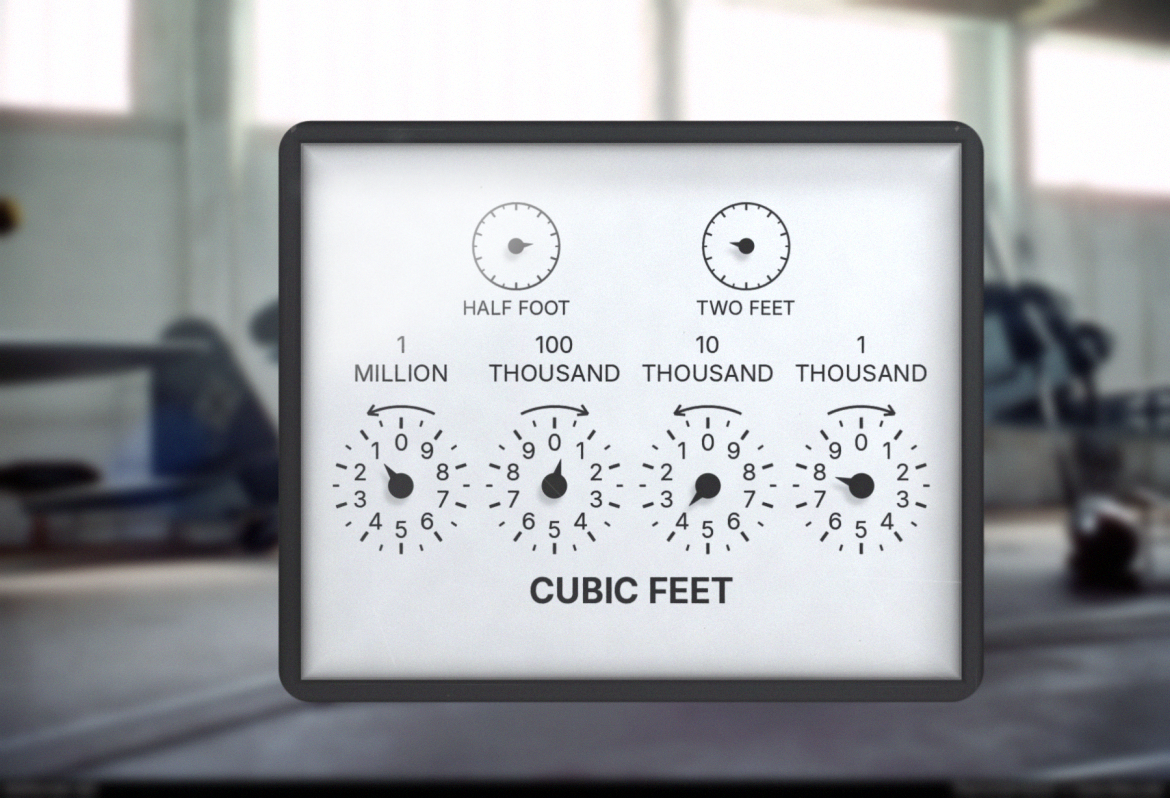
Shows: 103800 ft³
